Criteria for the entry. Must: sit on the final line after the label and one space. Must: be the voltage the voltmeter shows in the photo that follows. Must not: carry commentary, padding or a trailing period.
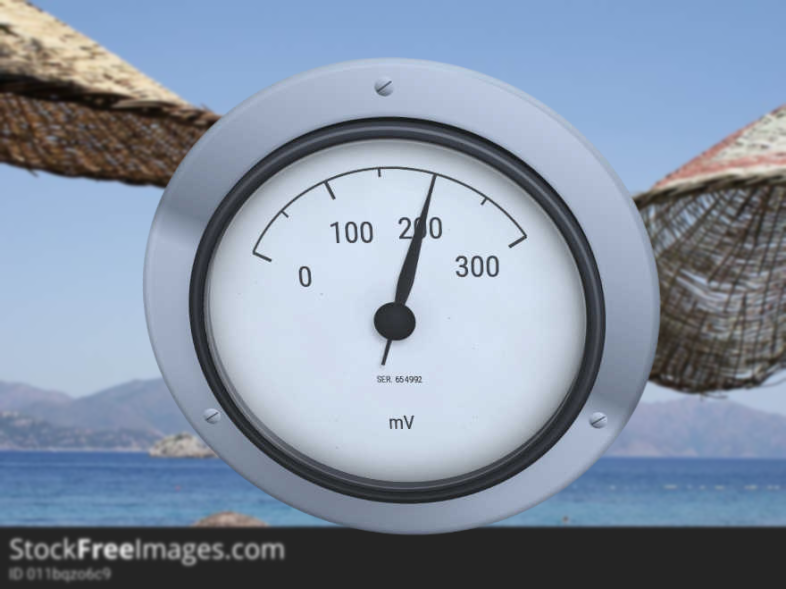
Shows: 200 mV
